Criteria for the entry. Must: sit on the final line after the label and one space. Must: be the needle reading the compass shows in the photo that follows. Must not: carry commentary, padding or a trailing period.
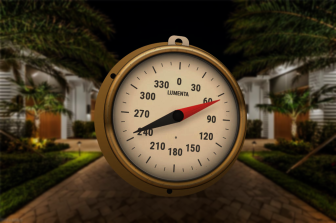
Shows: 65 °
